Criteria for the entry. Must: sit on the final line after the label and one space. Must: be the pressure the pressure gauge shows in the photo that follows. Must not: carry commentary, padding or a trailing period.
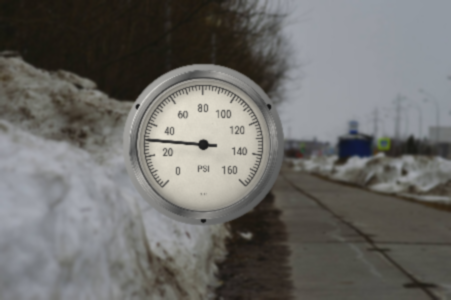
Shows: 30 psi
